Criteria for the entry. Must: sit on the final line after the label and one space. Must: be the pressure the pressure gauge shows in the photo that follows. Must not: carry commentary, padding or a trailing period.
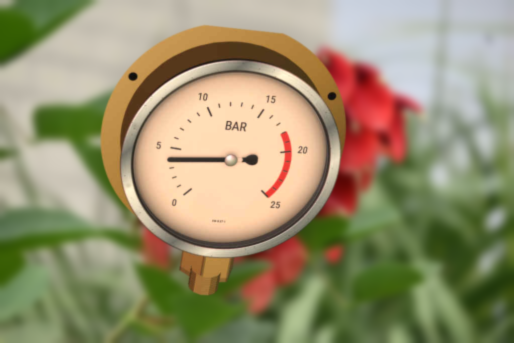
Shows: 4 bar
